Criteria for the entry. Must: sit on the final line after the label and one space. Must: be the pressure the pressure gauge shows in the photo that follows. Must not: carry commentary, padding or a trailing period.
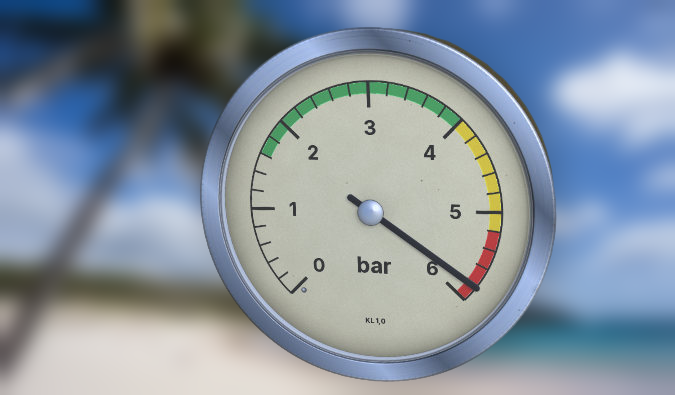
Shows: 5.8 bar
